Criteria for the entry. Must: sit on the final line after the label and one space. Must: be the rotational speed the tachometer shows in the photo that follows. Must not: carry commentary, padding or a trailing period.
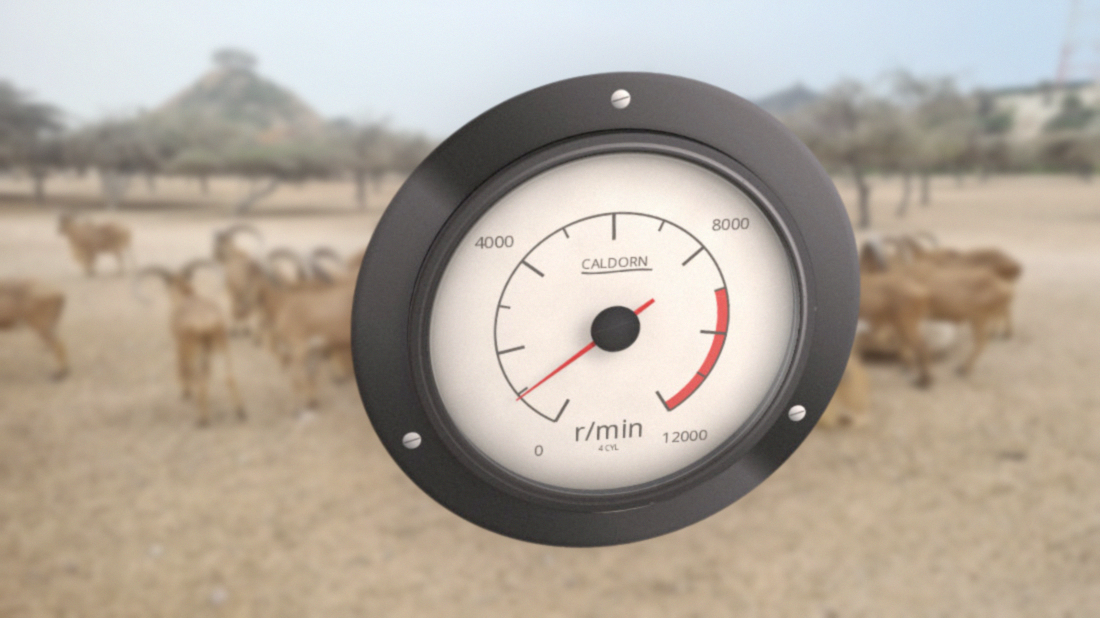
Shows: 1000 rpm
